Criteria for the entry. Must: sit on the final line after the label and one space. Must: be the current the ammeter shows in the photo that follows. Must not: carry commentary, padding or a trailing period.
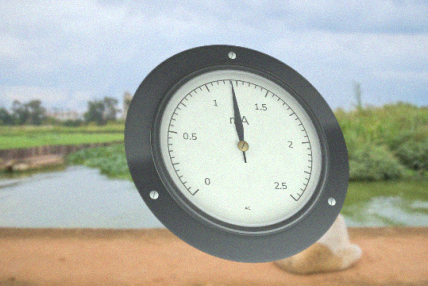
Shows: 1.2 mA
